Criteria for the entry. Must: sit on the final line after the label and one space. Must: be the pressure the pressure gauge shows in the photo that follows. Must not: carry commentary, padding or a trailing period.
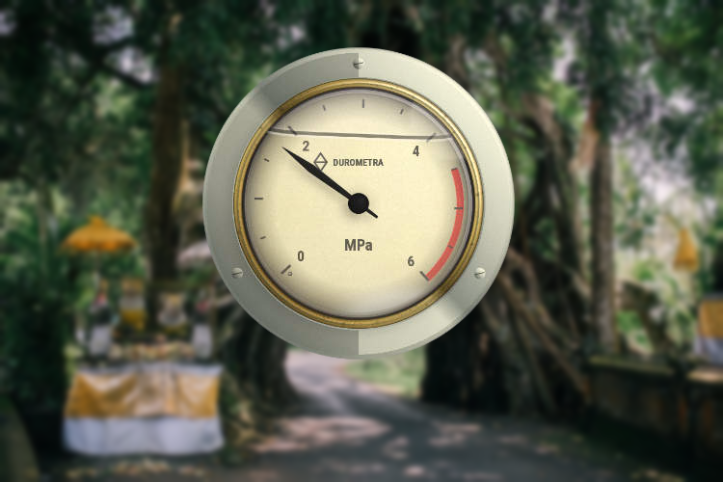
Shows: 1.75 MPa
